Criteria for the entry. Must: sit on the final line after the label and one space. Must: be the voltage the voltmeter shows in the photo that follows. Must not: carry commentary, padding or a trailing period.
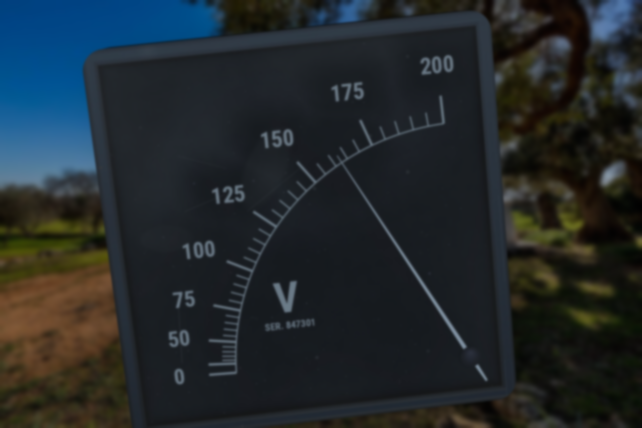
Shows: 162.5 V
